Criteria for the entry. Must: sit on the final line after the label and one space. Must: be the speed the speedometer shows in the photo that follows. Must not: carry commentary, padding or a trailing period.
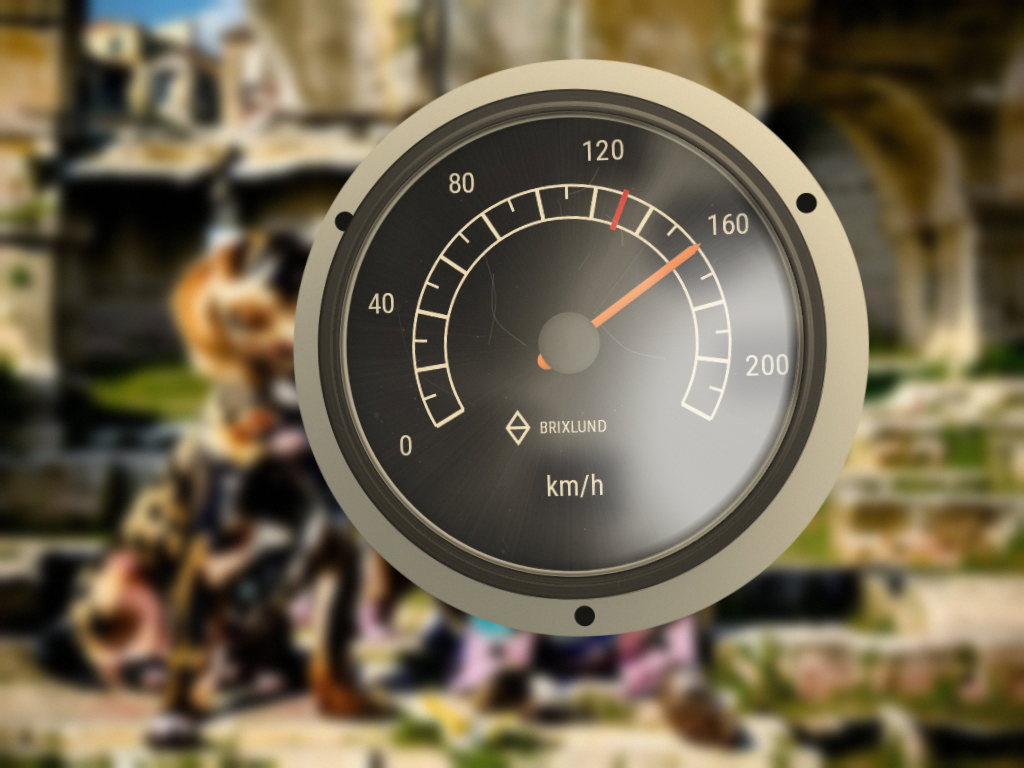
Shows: 160 km/h
